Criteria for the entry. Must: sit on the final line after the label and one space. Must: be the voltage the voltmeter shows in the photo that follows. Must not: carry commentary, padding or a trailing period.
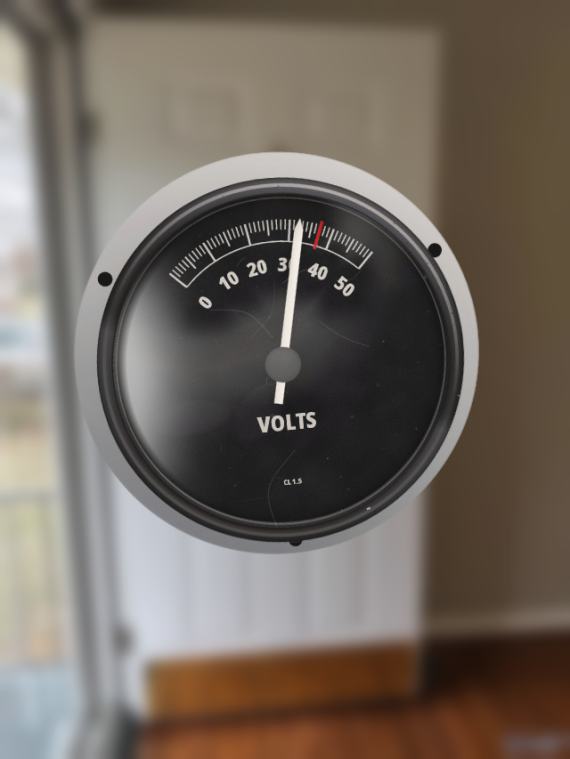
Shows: 32 V
